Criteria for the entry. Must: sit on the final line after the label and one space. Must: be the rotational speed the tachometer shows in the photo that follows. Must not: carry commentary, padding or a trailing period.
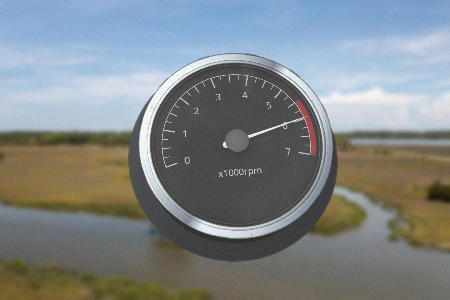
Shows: 6000 rpm
